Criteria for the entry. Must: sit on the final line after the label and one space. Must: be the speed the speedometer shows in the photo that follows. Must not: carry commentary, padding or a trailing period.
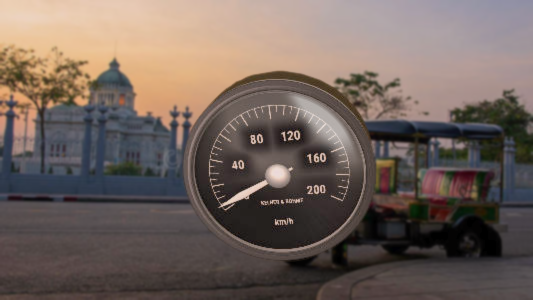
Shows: 5 km/h
